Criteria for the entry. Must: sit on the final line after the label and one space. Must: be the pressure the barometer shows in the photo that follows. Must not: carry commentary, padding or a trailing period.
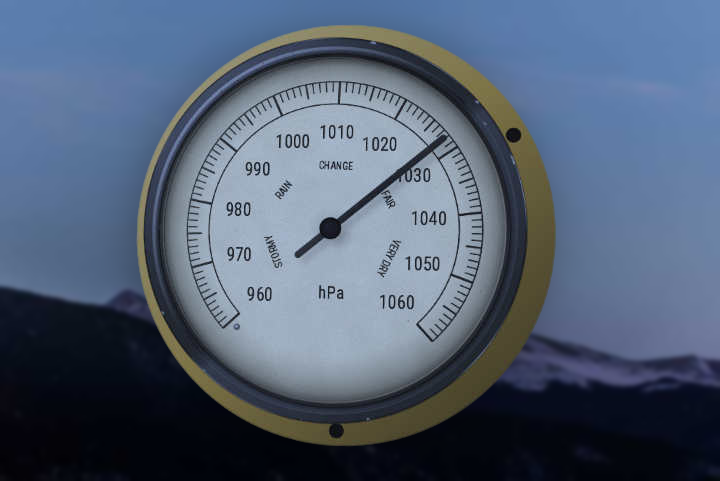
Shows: 1028 hPa
